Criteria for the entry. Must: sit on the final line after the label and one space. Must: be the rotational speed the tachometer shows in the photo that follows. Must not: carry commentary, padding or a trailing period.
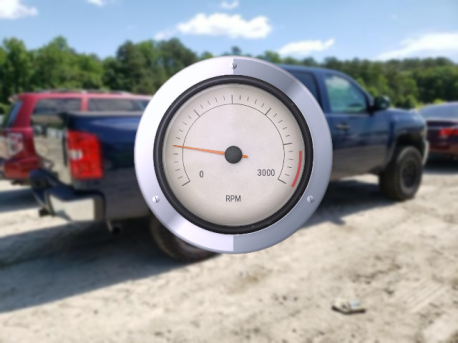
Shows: 500 rpm
